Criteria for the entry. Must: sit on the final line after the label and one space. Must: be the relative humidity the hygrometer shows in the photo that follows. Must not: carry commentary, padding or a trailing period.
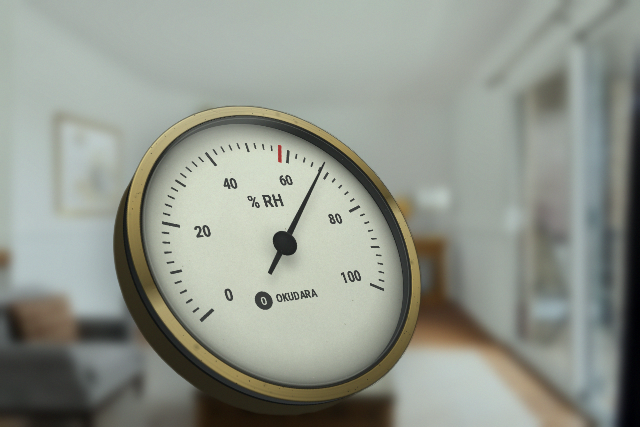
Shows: 68 %
